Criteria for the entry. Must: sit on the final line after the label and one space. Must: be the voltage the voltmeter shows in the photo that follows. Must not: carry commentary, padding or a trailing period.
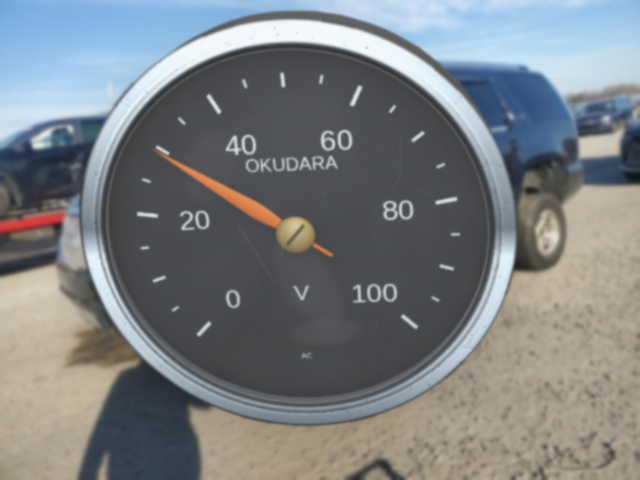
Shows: 30 V
